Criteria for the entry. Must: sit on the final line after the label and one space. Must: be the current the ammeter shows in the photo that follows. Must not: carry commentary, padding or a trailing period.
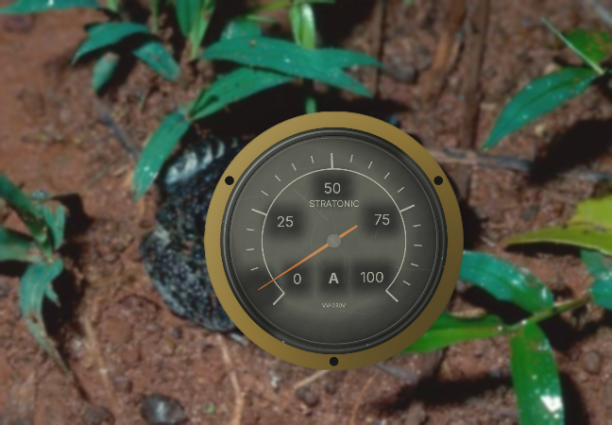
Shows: 5 A
